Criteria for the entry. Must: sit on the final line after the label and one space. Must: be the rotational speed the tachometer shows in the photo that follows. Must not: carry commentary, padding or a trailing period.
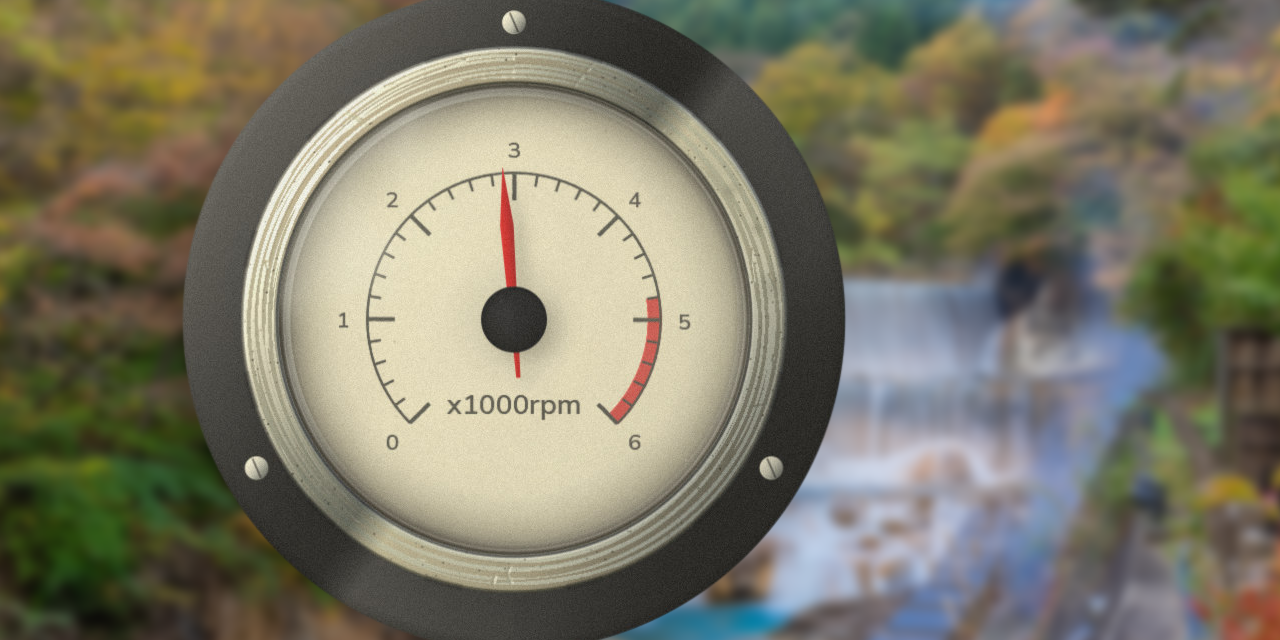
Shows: 2900 rpm
